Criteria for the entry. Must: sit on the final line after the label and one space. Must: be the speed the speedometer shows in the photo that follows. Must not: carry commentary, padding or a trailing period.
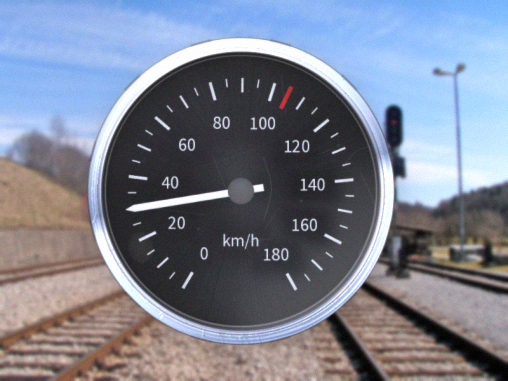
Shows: 30 km/h
